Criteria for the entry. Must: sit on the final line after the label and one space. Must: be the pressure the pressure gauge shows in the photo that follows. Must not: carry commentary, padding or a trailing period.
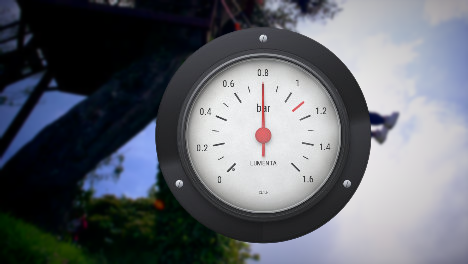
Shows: 0.8 bar
